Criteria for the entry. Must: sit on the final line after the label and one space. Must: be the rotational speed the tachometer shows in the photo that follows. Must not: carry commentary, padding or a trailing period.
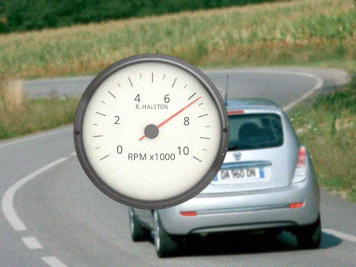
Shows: 7250 rpm
